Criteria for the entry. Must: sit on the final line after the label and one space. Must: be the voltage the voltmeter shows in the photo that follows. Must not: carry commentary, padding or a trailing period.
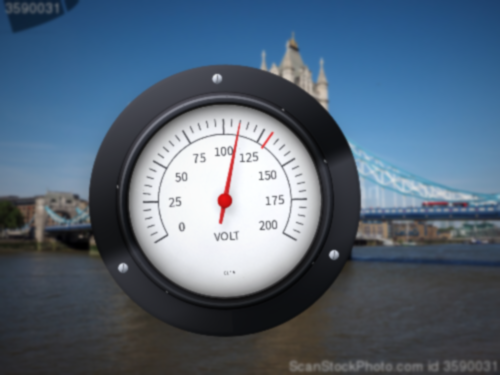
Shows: 110 V
